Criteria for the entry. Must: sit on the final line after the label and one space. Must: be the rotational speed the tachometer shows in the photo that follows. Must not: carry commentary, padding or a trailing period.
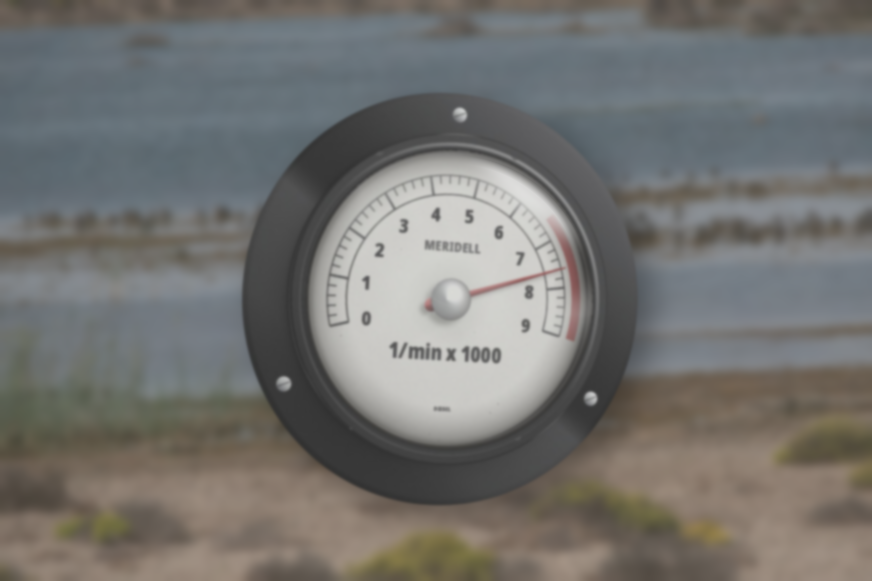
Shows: 7600 rpm
